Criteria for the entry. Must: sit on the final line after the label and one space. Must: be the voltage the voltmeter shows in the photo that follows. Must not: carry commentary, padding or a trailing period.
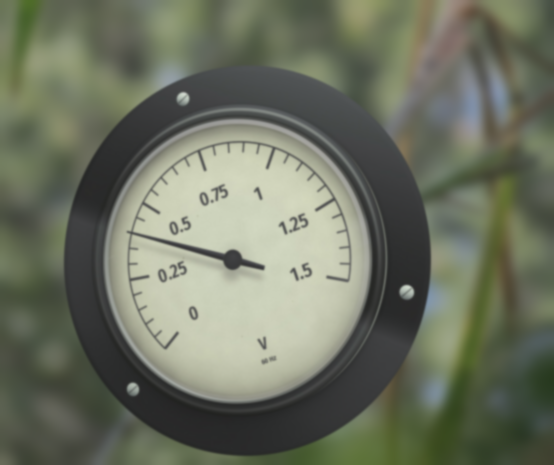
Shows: 0.4 V
